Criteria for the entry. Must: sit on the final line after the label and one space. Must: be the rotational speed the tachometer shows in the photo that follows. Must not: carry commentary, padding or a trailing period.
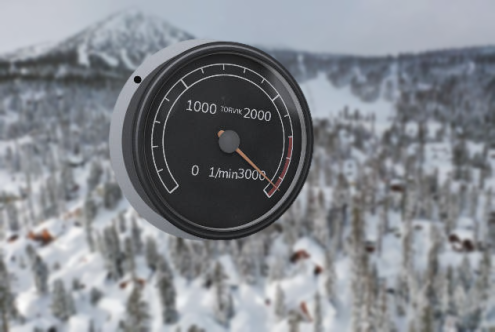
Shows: 2900 rpm
